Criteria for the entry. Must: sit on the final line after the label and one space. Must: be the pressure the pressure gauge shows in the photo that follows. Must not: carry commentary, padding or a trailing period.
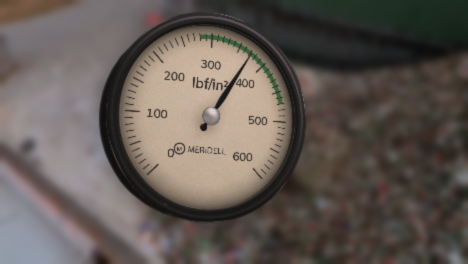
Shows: 370 psi
